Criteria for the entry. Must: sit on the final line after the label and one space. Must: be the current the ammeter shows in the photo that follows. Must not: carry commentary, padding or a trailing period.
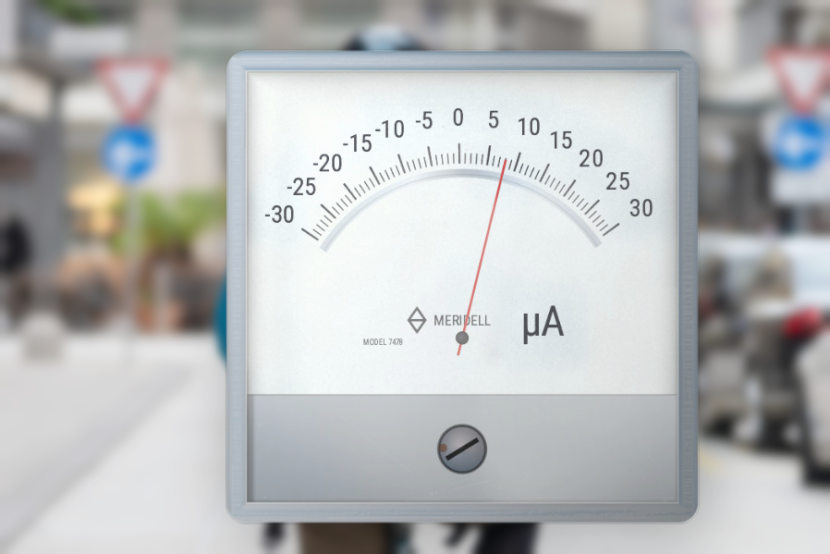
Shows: 8 µA
